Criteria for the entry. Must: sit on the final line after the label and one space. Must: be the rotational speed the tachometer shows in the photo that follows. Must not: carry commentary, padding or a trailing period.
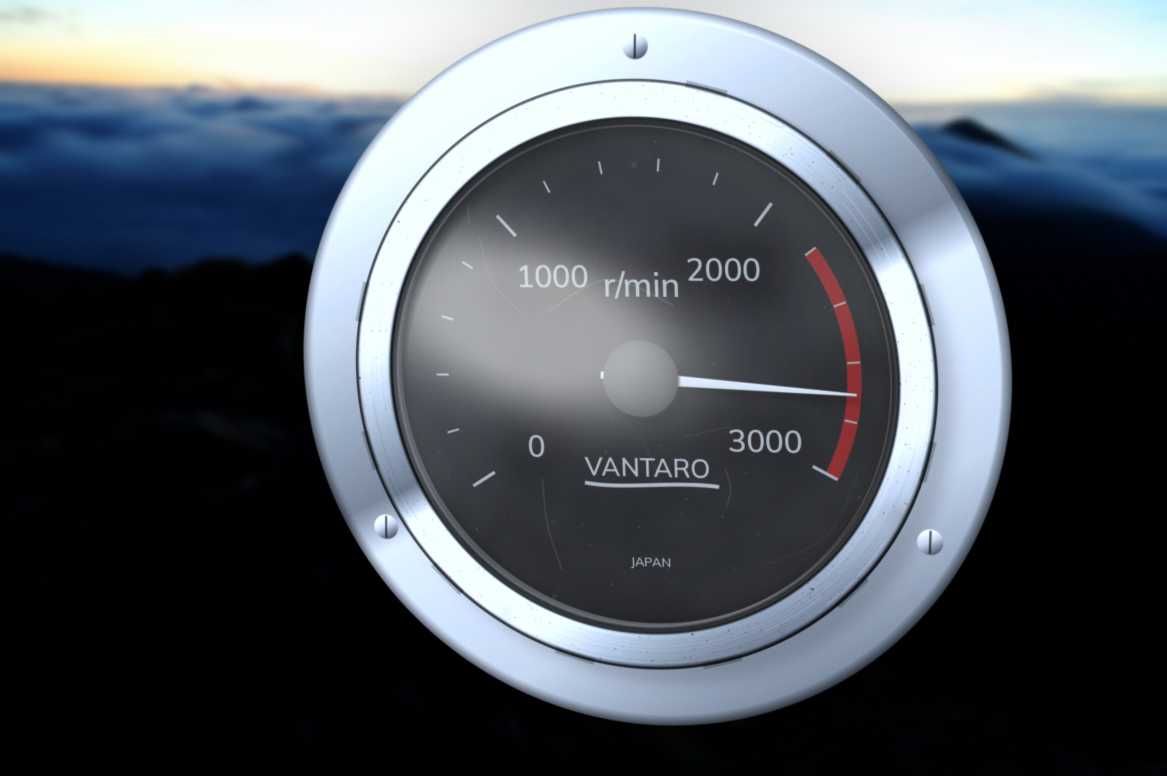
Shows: 2700 rpm
